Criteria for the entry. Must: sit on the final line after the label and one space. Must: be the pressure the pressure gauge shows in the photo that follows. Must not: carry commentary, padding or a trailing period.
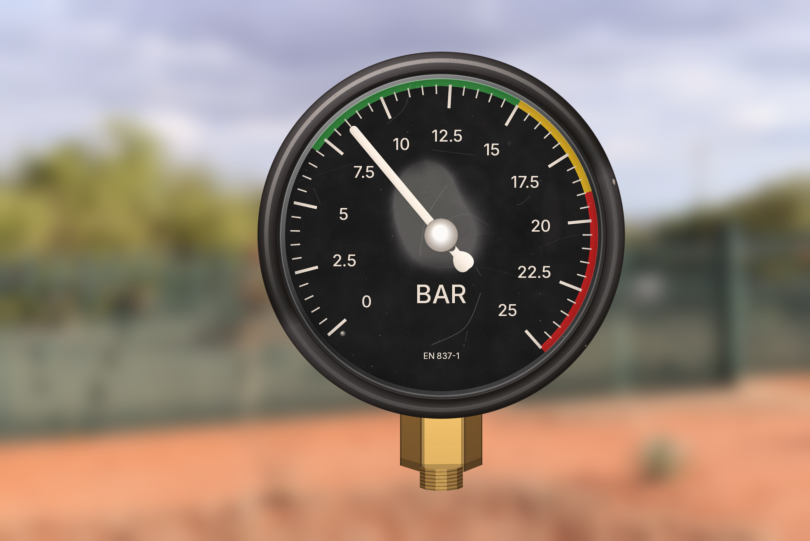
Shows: 8.5 bar
